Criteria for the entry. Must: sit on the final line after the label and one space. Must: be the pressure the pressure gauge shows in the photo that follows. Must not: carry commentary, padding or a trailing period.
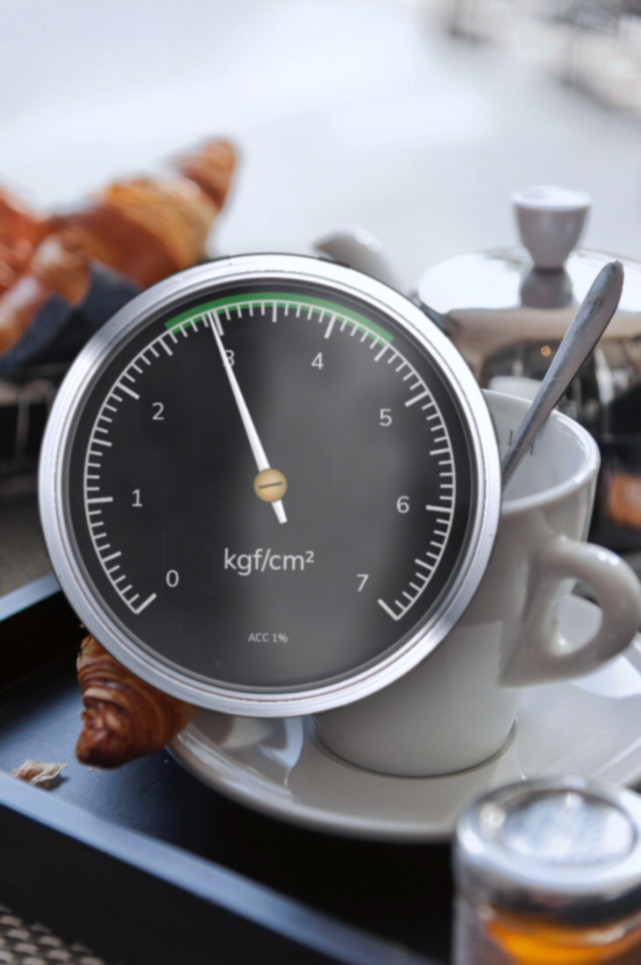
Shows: 2.95 kg/cm²
